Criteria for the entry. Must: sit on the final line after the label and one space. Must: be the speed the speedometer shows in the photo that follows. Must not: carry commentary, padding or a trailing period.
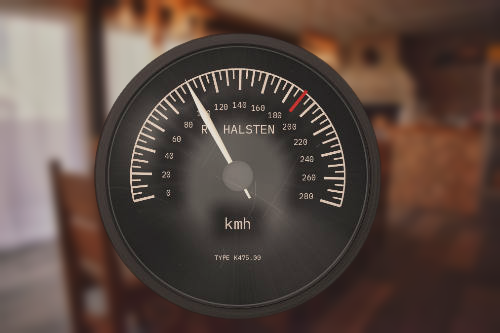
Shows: 100 km/h
